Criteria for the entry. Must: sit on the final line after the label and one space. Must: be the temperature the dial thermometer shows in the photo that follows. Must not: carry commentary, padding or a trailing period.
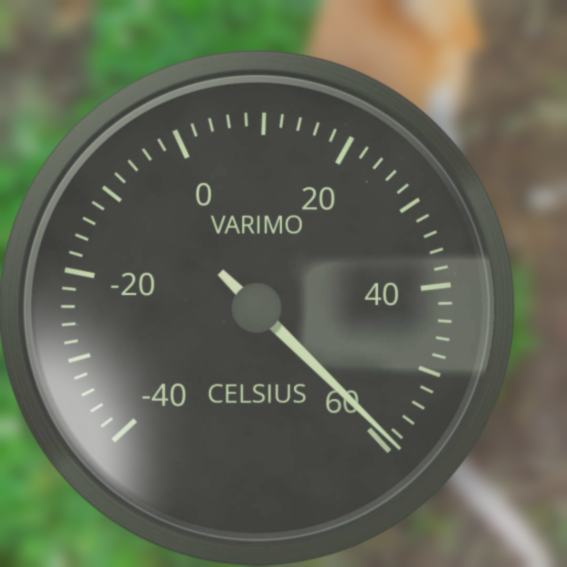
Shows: 59 °C
